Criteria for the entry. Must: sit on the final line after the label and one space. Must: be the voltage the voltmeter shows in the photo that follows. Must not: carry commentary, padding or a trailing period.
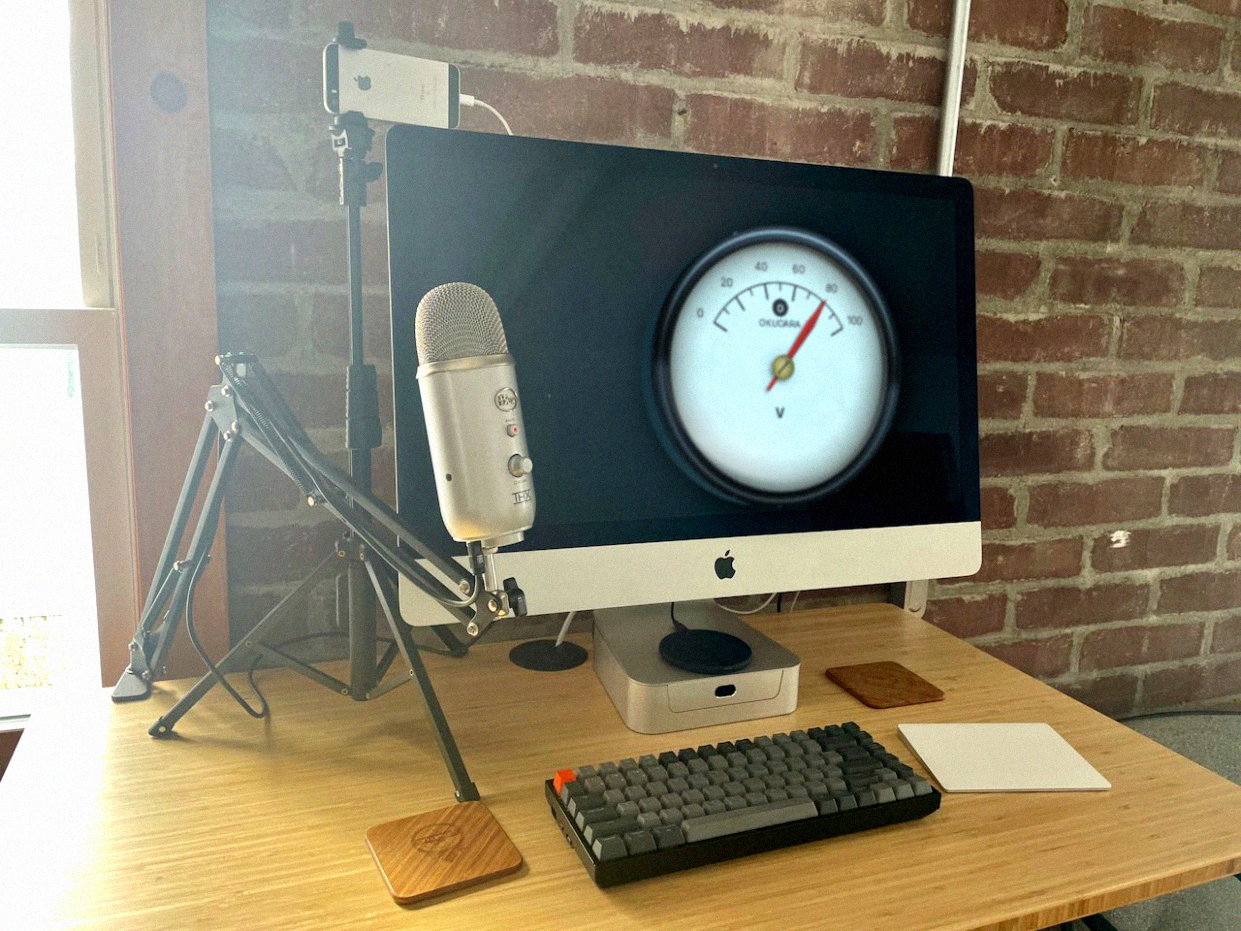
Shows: 80 V
